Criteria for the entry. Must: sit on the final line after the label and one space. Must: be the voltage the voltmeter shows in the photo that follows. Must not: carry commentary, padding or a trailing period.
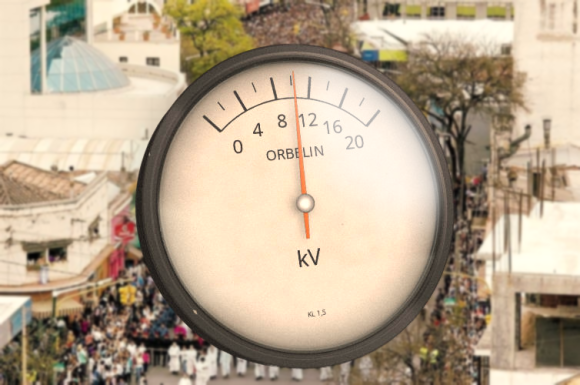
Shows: 10 kV
